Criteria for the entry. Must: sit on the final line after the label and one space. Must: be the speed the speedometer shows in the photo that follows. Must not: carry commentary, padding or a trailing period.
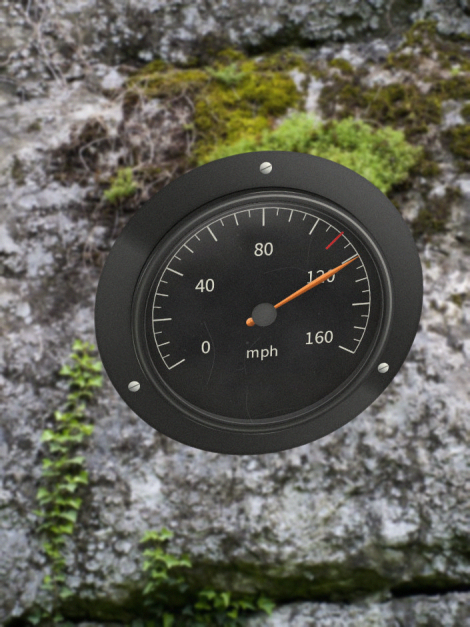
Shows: 120 mph
